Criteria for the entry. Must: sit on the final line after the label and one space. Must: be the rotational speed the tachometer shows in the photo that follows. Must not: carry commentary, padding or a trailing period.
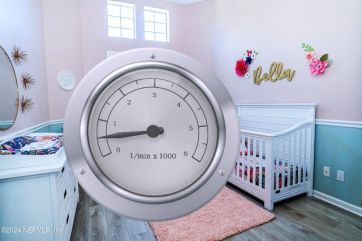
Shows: 500 rpm
